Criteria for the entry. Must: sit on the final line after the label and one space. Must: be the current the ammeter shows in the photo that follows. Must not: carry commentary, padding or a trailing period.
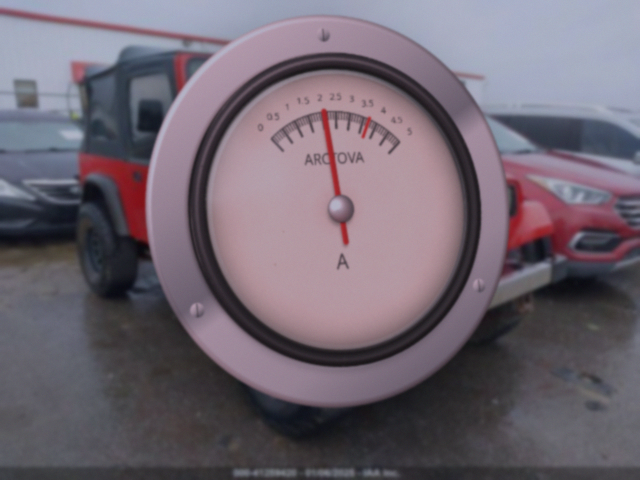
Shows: 2 A
